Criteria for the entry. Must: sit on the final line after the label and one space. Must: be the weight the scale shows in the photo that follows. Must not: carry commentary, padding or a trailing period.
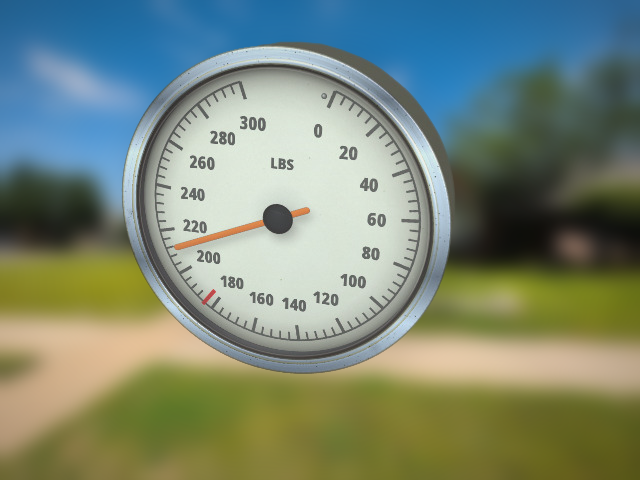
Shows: 212 lb
